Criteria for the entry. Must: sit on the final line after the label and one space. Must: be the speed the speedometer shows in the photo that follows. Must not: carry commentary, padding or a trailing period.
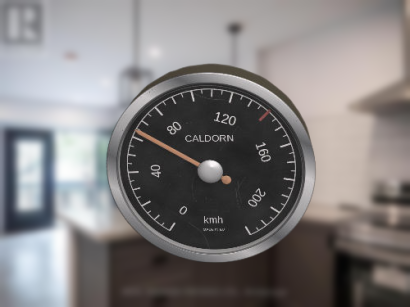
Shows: 65 km/h
